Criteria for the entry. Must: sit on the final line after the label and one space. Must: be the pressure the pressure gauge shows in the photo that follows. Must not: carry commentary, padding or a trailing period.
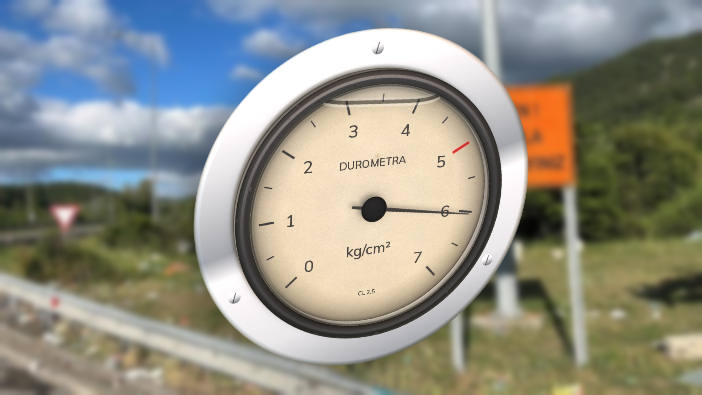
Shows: 6 kg/cm²
